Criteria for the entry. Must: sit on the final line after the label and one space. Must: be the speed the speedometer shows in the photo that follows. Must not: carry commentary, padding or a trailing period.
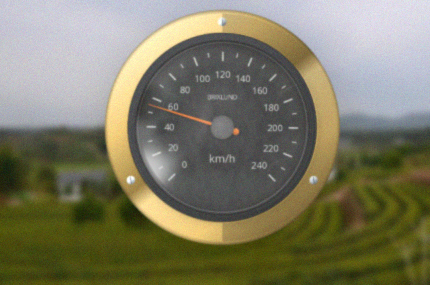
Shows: 55 km/h
